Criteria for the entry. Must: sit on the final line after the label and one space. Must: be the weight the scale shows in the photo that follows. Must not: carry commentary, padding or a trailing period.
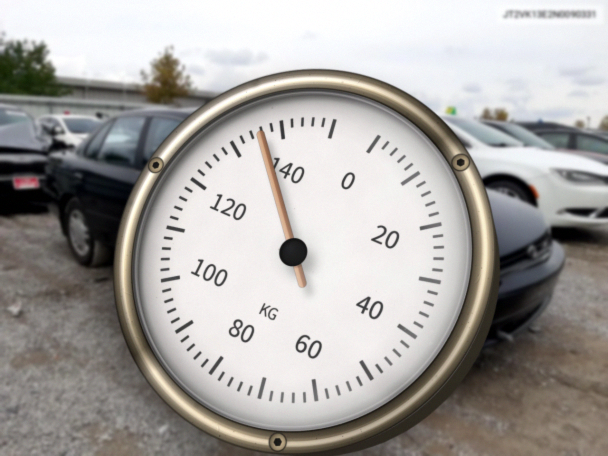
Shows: 136 kg
